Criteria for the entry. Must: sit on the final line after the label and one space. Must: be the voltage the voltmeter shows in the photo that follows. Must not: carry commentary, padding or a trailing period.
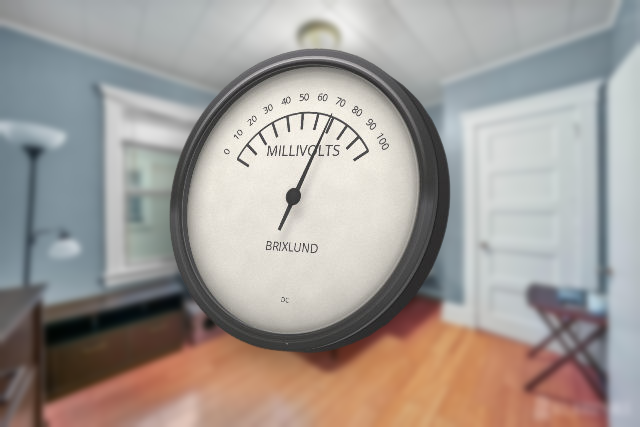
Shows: 70 mV
